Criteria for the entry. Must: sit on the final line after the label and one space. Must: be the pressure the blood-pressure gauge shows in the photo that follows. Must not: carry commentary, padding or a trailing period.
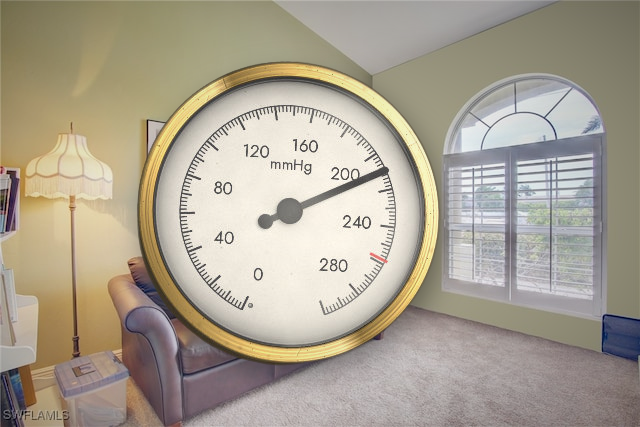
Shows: 210 mmHg
